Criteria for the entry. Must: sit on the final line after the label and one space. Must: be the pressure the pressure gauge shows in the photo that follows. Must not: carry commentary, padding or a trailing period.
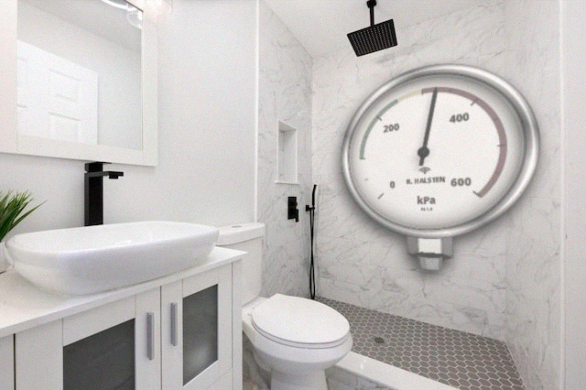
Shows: 325 kPa
